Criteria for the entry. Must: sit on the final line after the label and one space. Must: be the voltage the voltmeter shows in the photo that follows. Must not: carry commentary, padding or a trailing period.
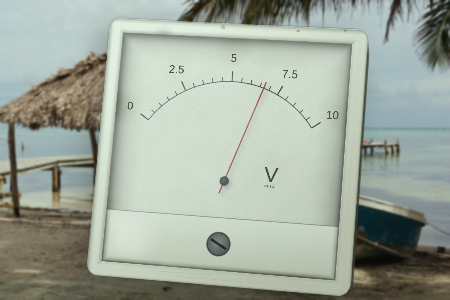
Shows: 6.75 V
